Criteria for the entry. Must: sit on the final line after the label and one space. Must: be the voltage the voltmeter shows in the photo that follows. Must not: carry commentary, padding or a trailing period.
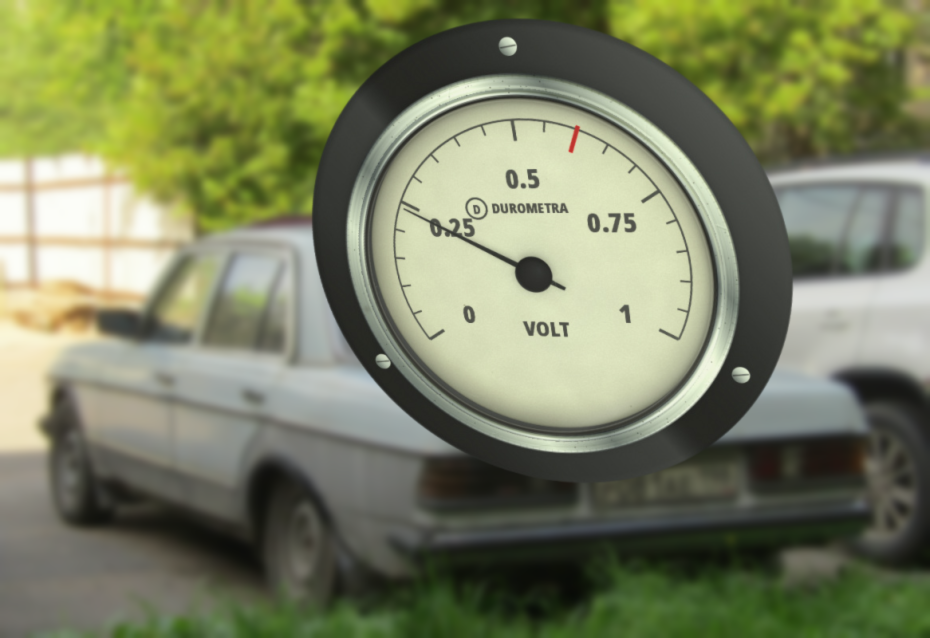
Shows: 0.25 V
